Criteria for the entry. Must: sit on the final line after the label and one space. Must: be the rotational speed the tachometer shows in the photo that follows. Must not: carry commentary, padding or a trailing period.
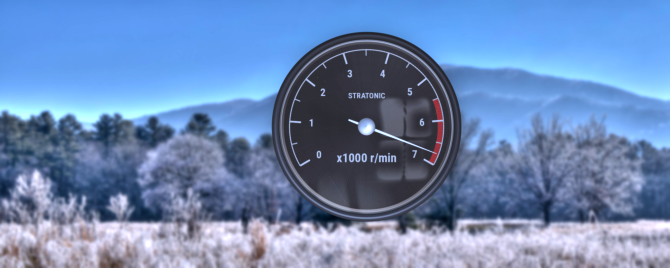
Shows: 6750 rpm
